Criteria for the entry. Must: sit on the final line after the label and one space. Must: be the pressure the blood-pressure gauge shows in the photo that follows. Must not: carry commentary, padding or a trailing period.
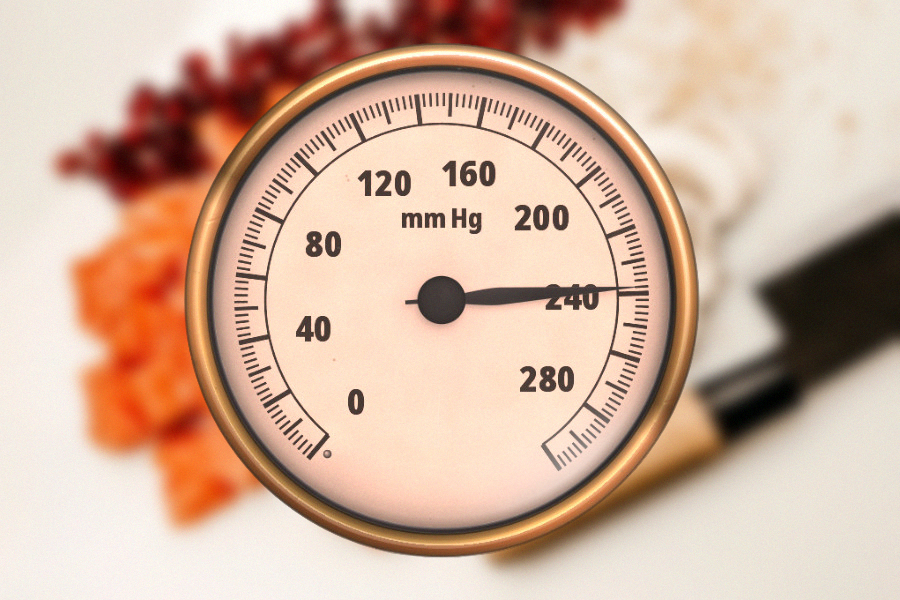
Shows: 238 mmHg
